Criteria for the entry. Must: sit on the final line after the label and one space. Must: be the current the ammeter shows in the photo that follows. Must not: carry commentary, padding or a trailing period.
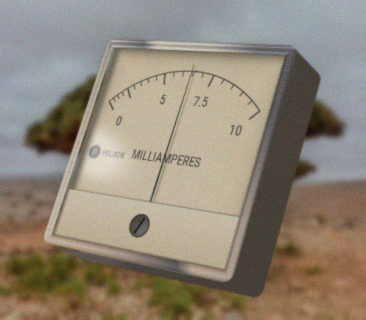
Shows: 6.5 mA
